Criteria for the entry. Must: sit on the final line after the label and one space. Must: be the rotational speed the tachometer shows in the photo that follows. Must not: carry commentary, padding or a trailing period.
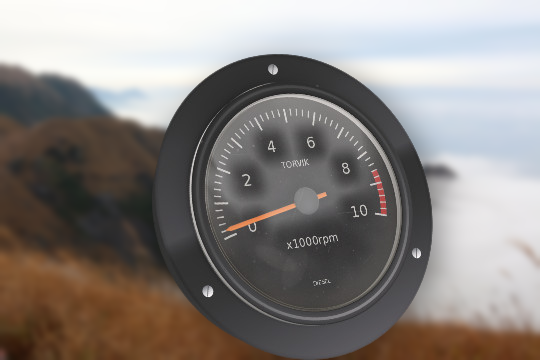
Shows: 200 rpm
